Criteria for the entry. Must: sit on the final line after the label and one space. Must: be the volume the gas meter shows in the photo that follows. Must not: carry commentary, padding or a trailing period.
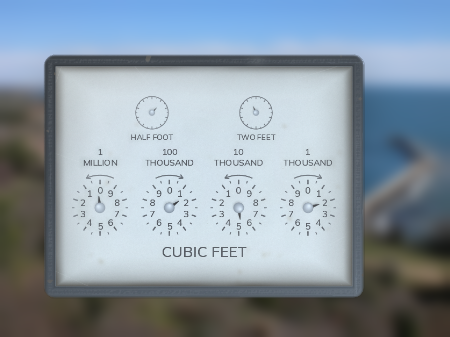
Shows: 15200 ft³
